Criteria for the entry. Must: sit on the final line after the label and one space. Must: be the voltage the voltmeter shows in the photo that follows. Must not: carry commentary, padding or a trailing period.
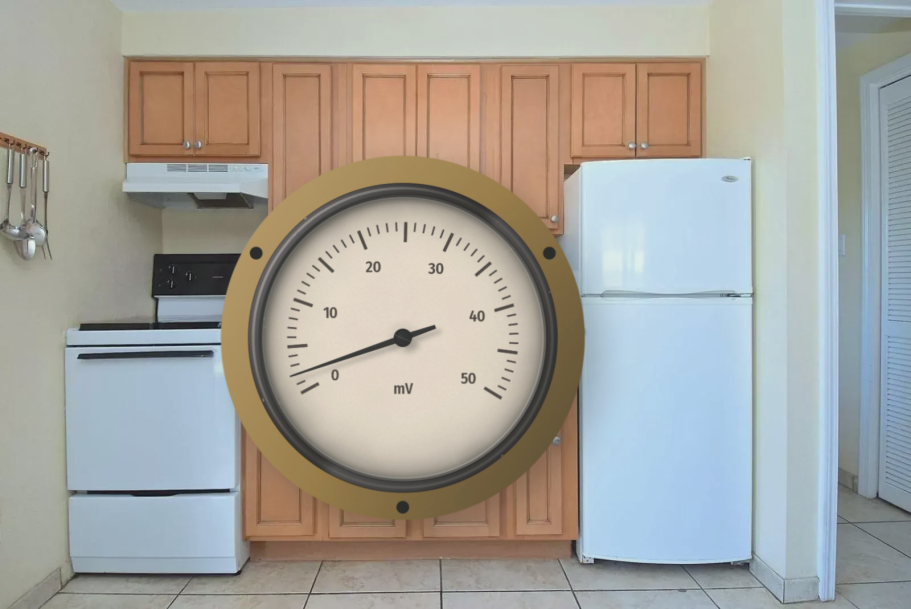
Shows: 2 mV
